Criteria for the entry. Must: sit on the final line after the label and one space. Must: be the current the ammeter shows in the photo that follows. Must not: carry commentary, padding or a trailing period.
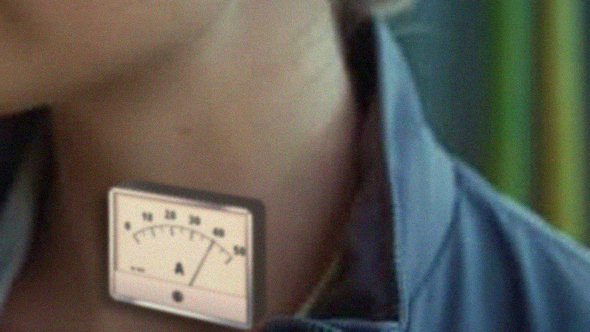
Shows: 40 A
